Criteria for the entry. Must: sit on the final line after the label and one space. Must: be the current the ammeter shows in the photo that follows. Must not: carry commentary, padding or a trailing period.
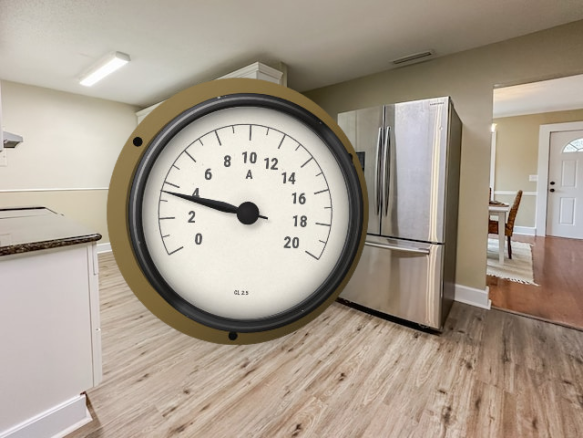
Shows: 3.5 A
